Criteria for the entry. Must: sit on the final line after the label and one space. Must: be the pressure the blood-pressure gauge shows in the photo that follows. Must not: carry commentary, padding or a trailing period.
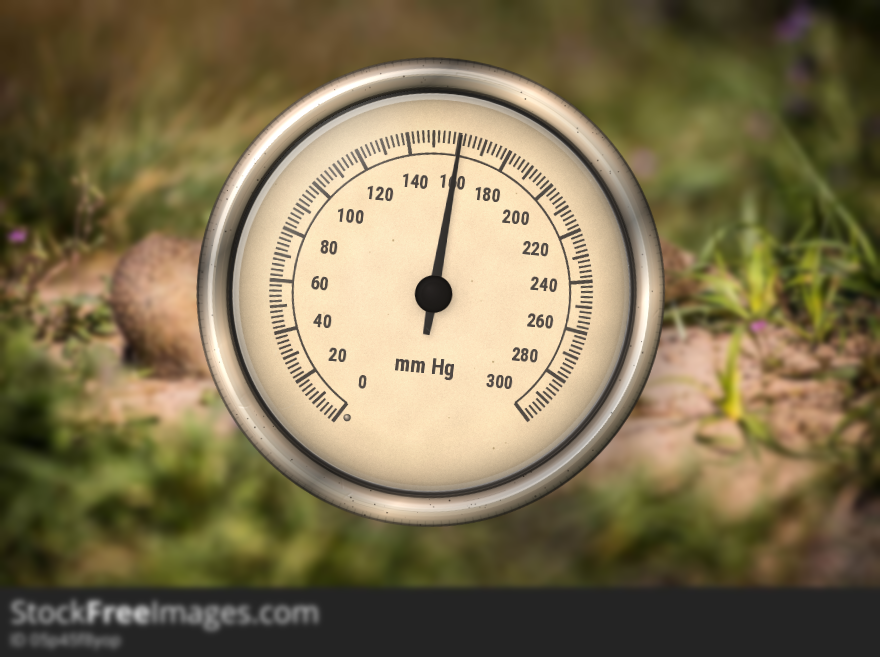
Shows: 160 mmHg
